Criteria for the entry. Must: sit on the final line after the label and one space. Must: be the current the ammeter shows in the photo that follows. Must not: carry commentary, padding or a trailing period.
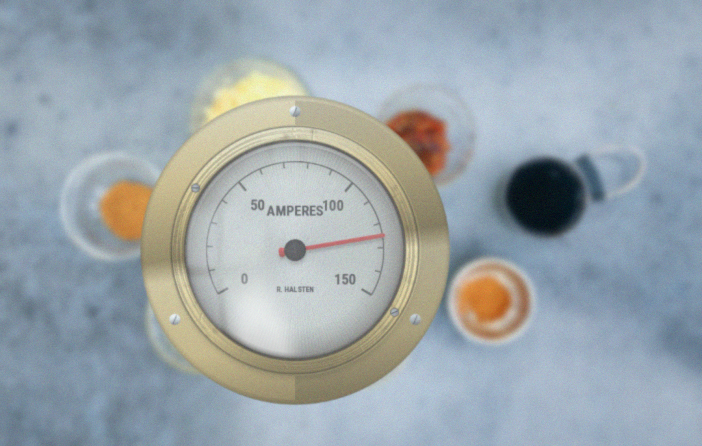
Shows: 125 A
